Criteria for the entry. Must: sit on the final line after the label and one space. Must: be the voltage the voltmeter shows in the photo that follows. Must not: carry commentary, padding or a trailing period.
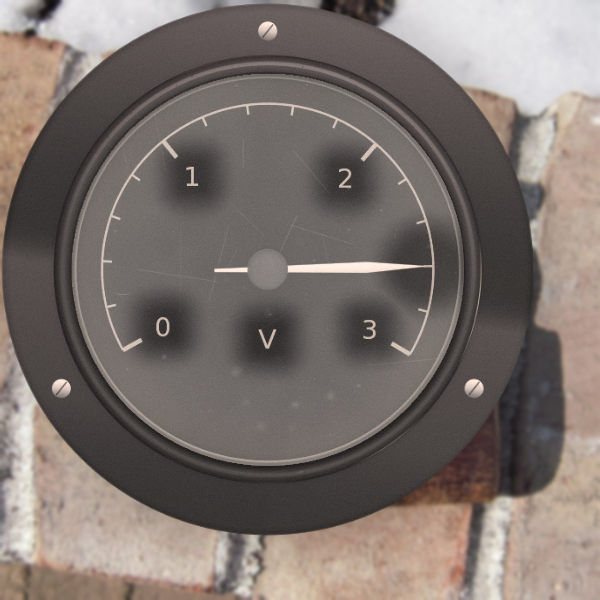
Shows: 2.6 V
